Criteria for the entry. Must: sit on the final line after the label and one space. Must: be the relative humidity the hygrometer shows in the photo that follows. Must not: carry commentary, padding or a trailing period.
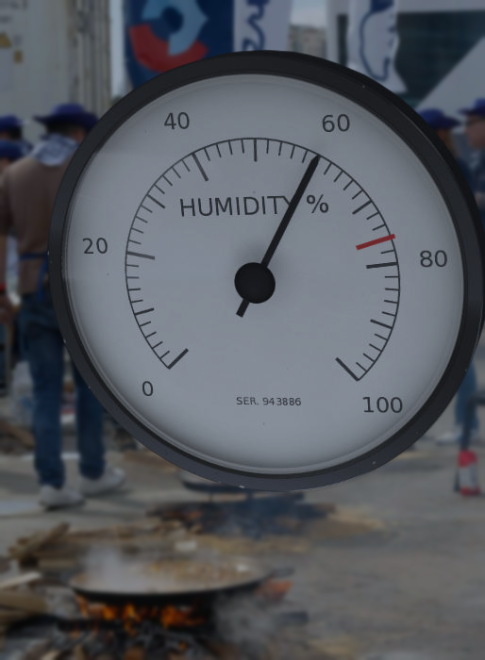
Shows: 60 %
